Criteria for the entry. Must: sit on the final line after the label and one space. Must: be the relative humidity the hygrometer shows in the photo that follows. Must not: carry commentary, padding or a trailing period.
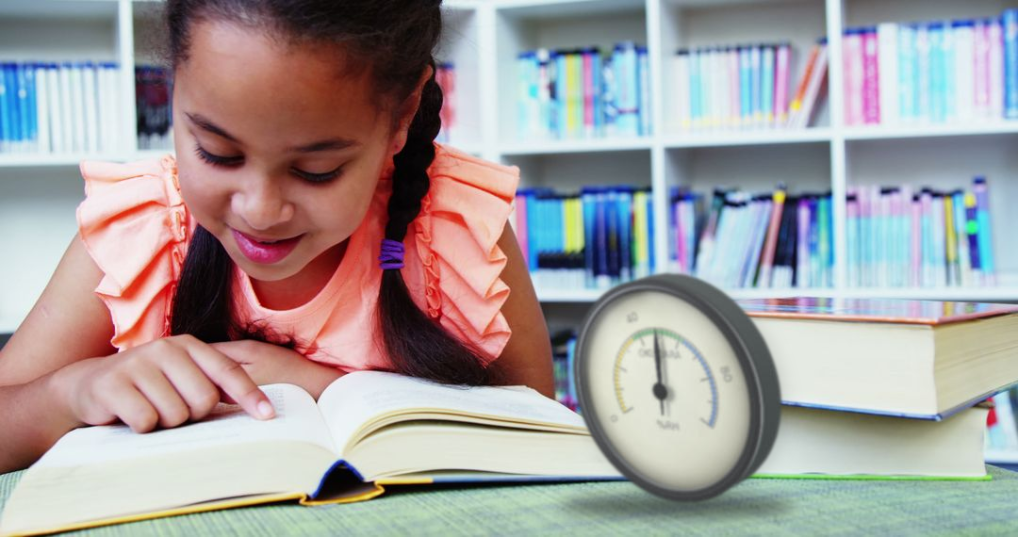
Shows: 50 %
